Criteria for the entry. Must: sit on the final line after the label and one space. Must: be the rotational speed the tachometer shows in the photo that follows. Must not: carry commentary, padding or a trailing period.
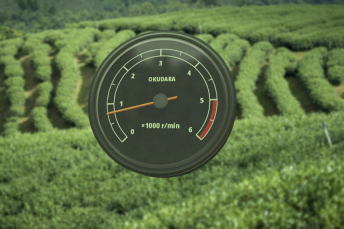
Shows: 750 rpm
